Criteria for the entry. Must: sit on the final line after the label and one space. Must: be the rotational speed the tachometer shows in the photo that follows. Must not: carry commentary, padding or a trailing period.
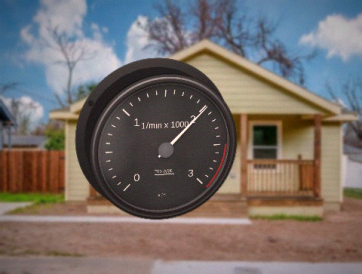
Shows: 2000 rpm
